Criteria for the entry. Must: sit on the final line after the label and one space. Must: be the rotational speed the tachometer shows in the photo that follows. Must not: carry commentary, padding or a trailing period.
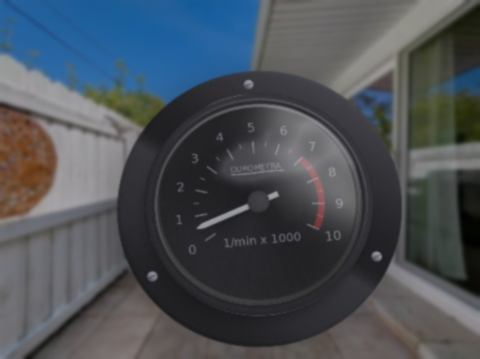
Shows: 500 rpm
